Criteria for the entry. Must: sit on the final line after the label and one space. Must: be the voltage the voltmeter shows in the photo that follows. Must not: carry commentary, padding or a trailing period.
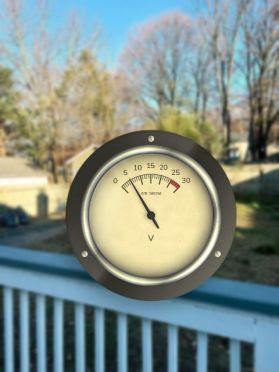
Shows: 5 V
